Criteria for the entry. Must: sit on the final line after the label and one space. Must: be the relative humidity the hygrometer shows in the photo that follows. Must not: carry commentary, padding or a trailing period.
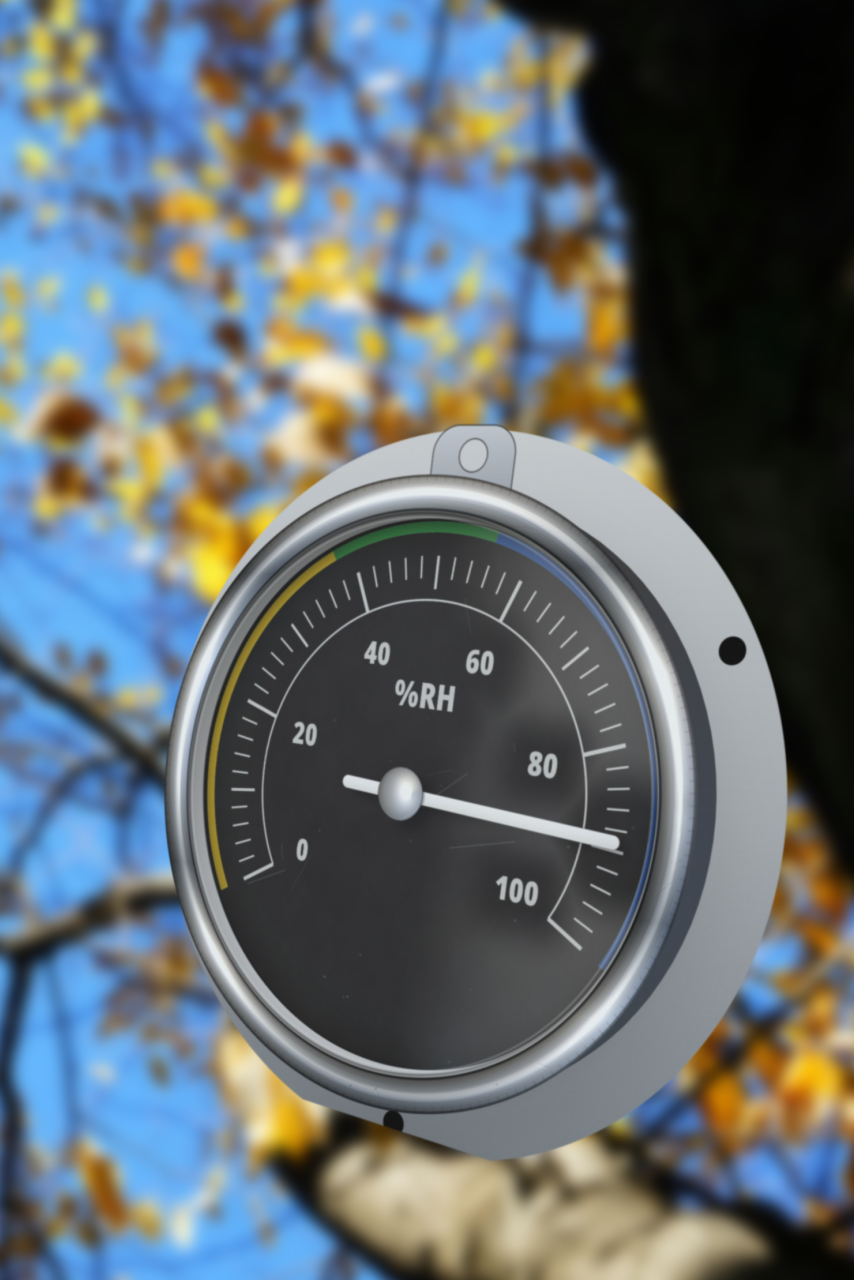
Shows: 89 %
